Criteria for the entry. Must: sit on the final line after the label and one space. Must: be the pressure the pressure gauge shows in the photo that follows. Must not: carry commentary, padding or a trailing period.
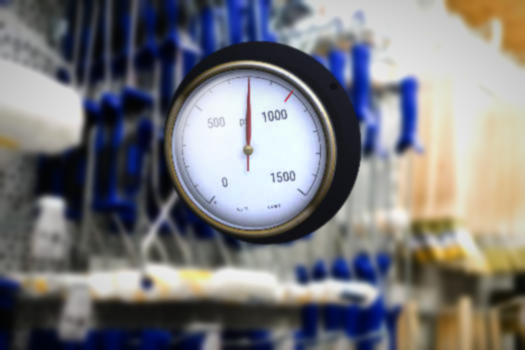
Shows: 800 psi
